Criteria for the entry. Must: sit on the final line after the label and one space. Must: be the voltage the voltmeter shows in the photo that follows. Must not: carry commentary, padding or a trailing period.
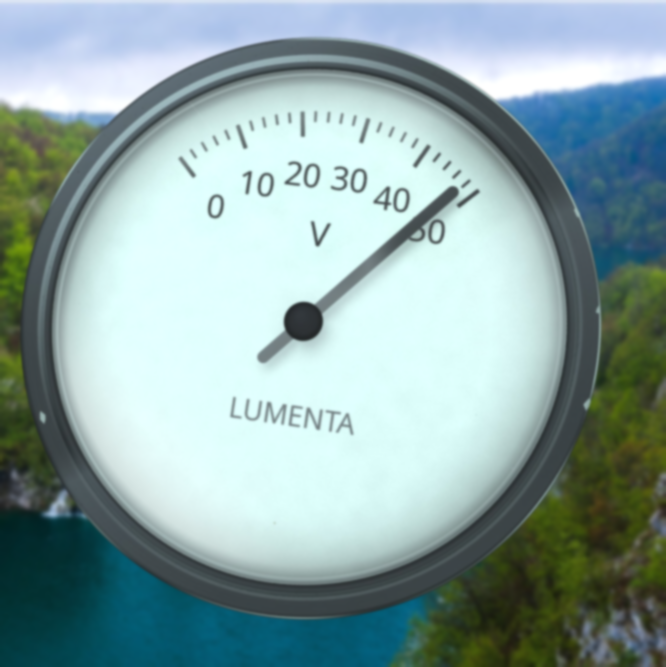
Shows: 48 V
